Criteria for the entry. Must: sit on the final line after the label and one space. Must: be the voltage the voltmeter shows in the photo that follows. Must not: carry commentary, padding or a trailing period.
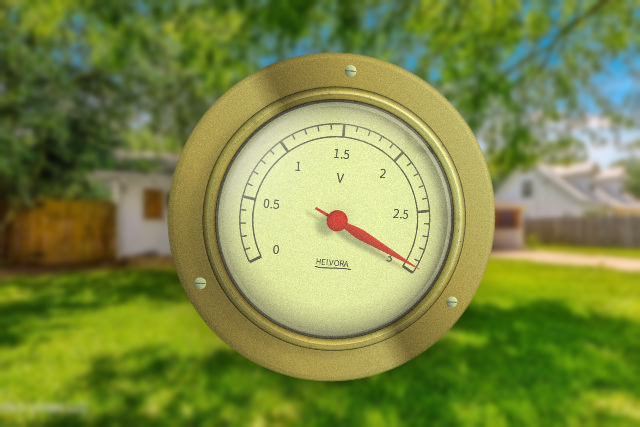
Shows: 2.95 V
